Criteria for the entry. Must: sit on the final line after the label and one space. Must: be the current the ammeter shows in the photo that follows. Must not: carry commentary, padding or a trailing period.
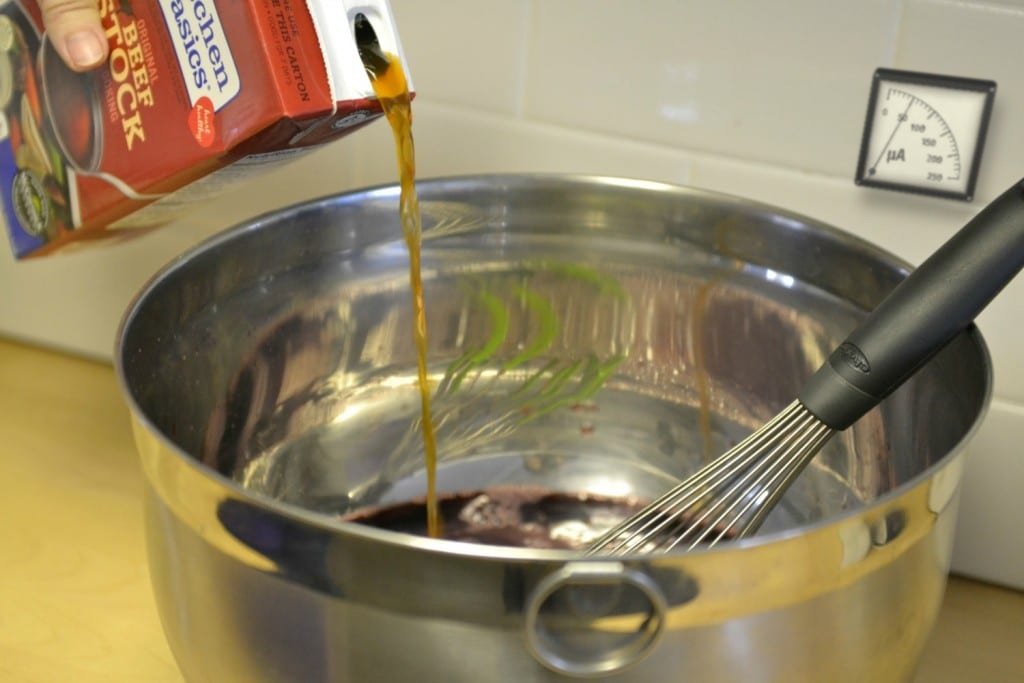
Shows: 50 µA
